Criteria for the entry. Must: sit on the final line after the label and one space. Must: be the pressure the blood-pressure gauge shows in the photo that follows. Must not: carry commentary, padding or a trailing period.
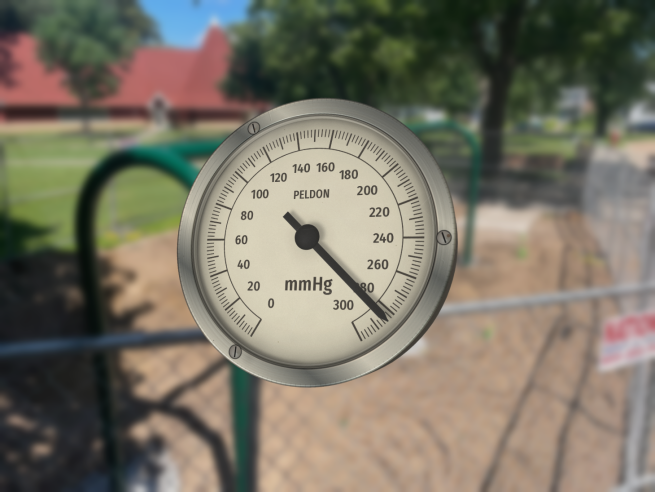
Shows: 284 mmHg
